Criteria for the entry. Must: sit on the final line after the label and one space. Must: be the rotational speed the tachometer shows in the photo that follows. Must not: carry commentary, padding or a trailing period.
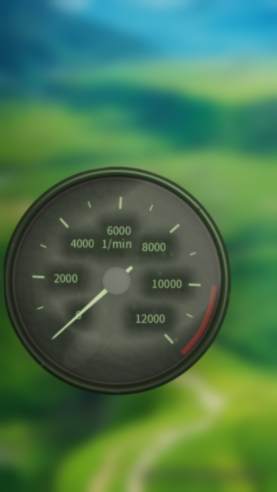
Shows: 0 rpm
